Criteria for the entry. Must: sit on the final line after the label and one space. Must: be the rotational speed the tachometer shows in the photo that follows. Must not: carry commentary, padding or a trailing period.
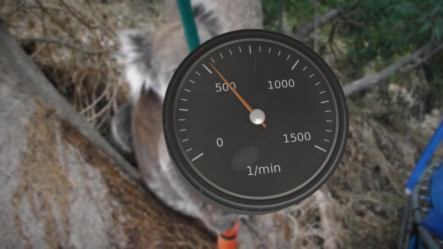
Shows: 525 rpm
